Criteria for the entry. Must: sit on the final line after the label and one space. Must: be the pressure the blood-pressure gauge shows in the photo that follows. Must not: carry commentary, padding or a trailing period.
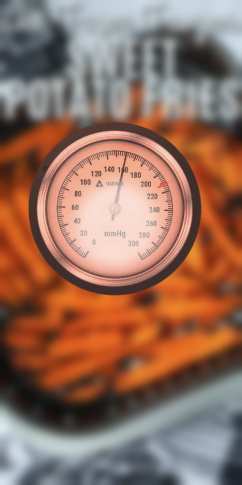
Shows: 160 mmHg
